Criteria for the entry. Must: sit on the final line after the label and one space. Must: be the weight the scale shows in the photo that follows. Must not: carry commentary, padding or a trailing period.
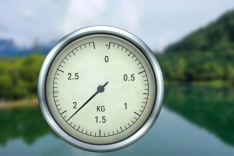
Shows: 1.9 kg
